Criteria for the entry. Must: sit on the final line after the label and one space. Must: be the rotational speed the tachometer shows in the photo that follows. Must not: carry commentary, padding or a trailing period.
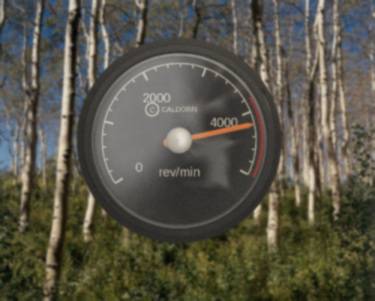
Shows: 4200 rpm
